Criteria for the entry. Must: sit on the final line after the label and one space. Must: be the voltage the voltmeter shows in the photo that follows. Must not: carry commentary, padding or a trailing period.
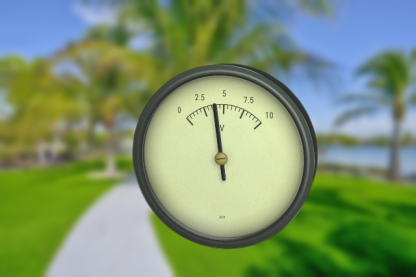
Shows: 4 V
